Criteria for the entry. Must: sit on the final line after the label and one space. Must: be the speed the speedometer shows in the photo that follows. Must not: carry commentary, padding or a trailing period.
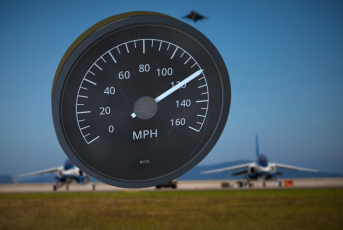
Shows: 120 mph
